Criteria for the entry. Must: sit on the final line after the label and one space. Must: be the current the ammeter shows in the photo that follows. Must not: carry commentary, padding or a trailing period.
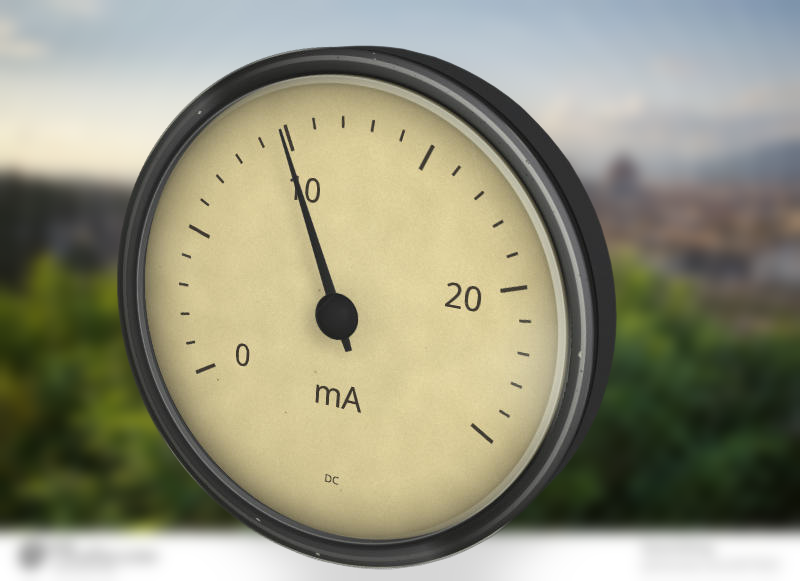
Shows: 10 mA
